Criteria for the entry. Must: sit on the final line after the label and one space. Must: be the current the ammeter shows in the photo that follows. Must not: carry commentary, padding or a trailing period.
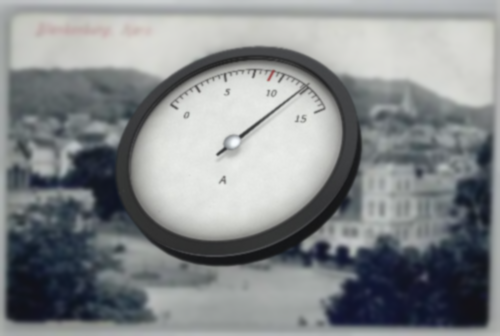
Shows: 12.5 A
